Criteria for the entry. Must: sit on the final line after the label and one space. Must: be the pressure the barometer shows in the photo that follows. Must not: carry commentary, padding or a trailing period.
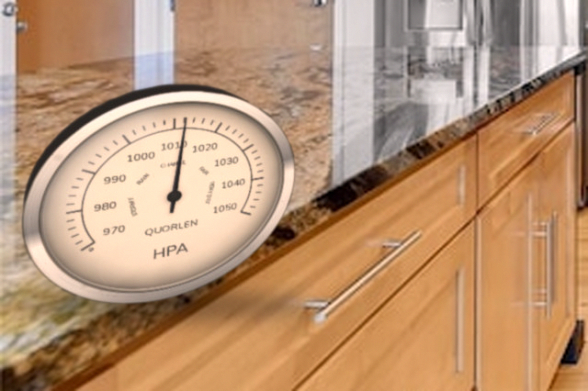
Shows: 1012 hPa
